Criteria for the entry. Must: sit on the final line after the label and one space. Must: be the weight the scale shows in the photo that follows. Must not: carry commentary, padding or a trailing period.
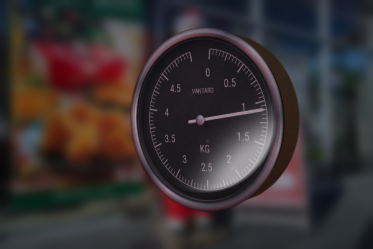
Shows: 1.1 kg
